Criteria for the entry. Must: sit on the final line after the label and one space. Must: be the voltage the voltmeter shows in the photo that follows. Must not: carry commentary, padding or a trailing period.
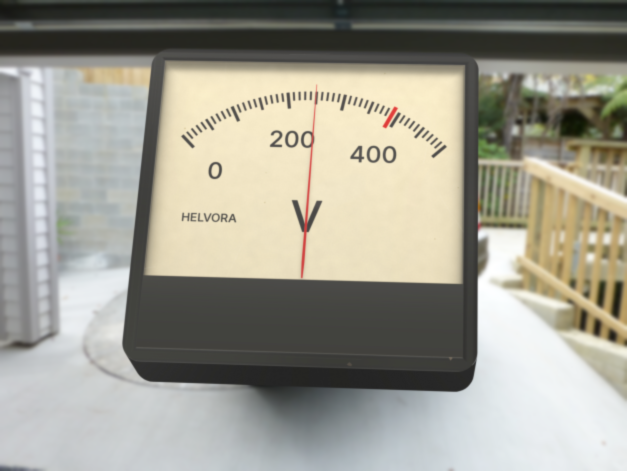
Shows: 250 V
